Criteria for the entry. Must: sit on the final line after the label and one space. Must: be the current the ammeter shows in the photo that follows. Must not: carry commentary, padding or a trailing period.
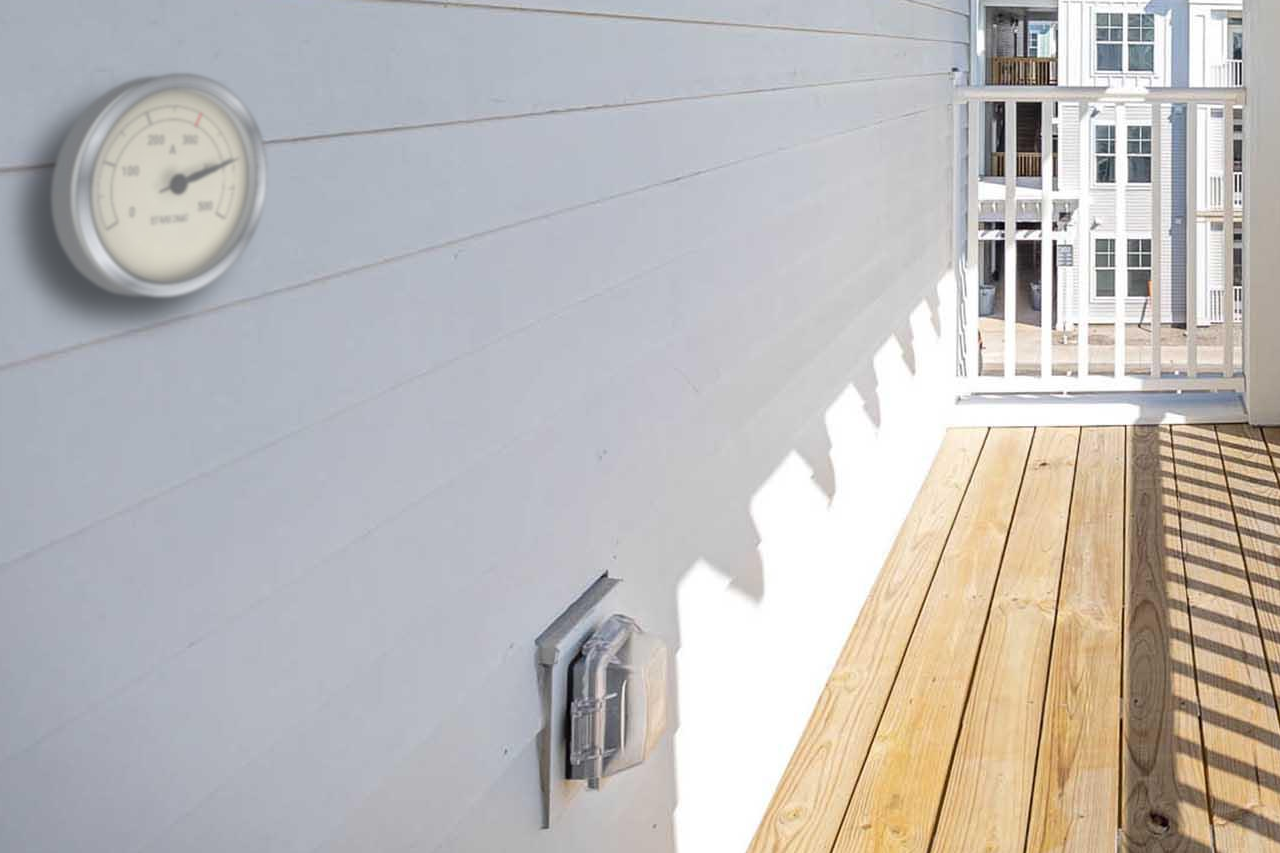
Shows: 400 A
